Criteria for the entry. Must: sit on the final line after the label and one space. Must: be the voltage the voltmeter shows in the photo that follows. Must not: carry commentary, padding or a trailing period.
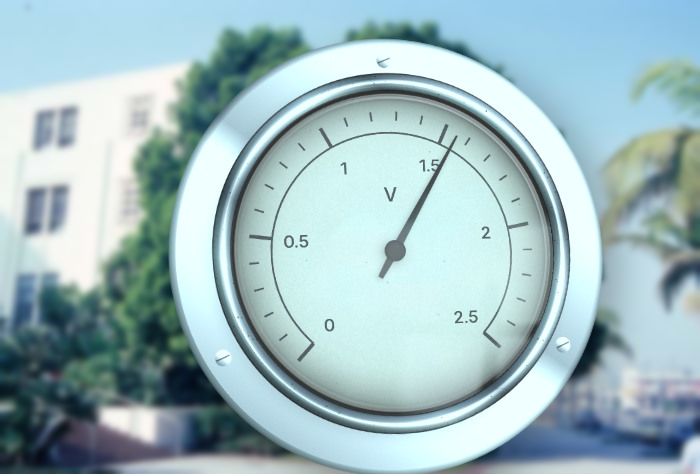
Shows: 1.55 V
